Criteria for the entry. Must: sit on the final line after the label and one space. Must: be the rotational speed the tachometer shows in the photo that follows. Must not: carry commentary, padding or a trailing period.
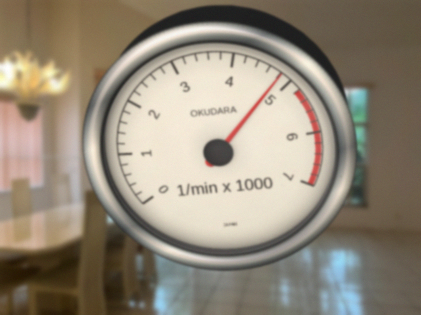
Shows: 4800 rpm
